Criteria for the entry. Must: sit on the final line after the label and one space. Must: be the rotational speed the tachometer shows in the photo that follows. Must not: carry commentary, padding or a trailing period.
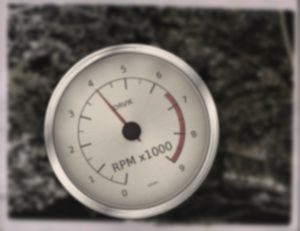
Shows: 4000 rpm
